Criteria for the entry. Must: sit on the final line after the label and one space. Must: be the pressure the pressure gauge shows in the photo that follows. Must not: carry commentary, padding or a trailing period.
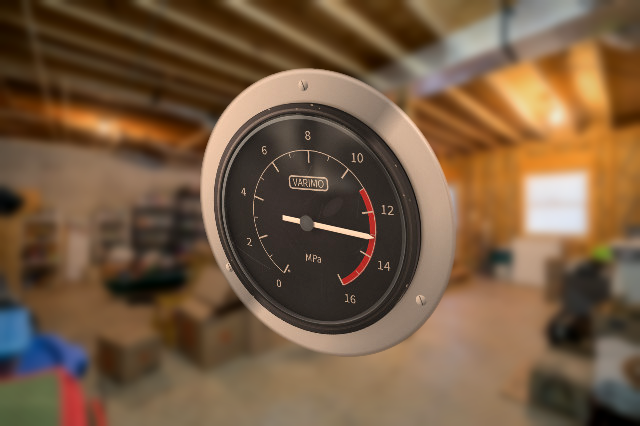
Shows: 13 MPa
